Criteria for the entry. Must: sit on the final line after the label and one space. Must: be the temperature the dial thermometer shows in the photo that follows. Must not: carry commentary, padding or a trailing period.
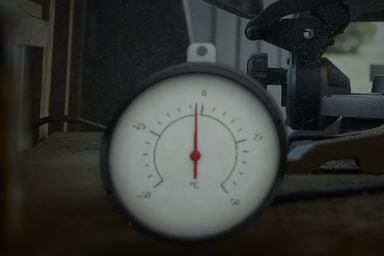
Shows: -2.5 °C
